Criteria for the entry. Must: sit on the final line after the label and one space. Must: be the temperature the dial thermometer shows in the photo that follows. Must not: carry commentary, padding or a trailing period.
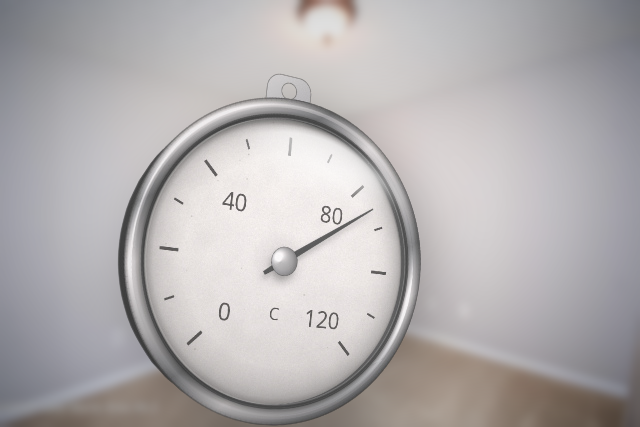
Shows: 85 °C
